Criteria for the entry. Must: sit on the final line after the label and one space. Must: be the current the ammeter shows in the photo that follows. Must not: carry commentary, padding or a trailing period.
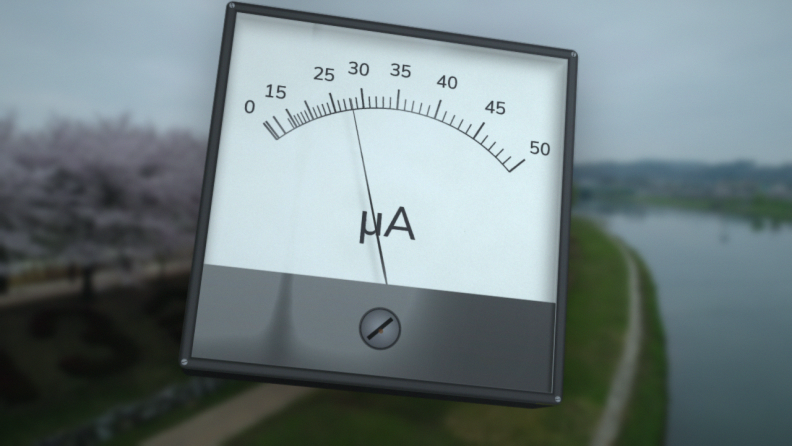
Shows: 28 µA
